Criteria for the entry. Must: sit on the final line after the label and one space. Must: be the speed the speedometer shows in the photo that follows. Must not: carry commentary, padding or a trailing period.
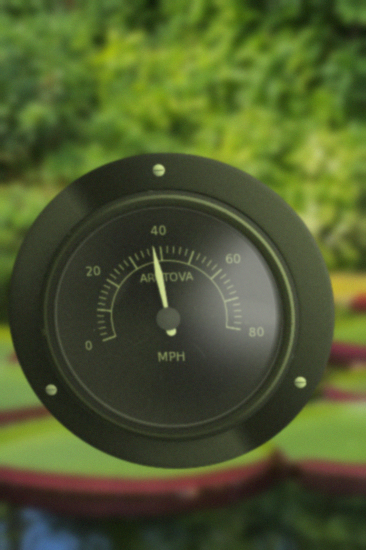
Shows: 38 mph
